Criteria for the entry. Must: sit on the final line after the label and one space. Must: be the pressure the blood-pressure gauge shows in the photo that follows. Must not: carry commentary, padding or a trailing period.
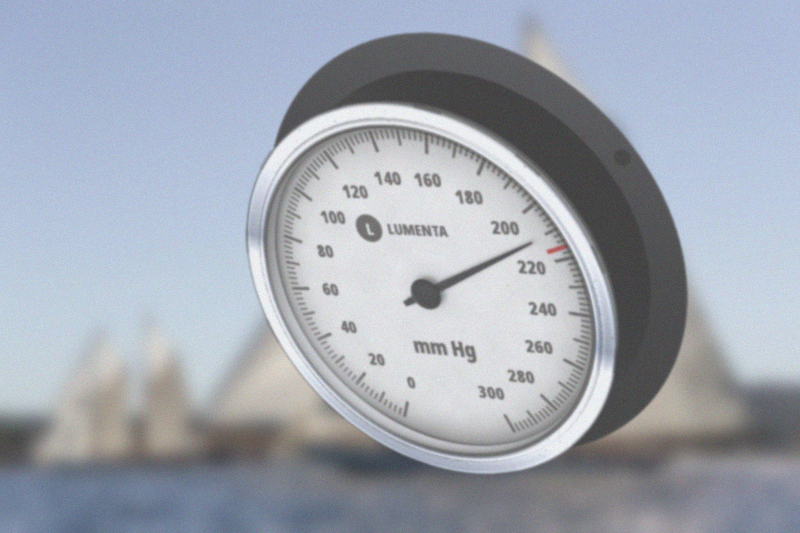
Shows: 210 mmHg
